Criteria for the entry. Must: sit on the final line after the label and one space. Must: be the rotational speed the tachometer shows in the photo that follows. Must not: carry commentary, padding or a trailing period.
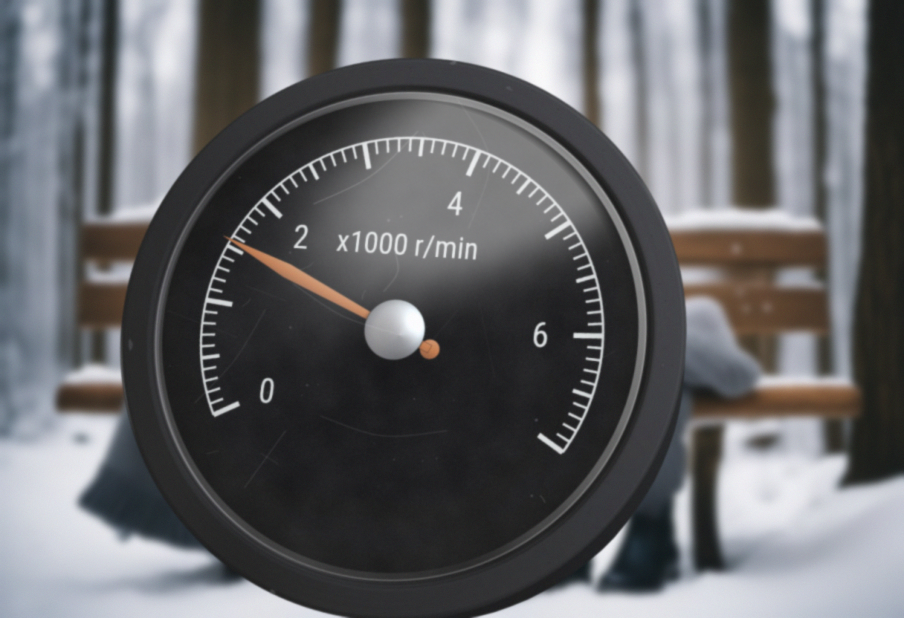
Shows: 1550 rpm
